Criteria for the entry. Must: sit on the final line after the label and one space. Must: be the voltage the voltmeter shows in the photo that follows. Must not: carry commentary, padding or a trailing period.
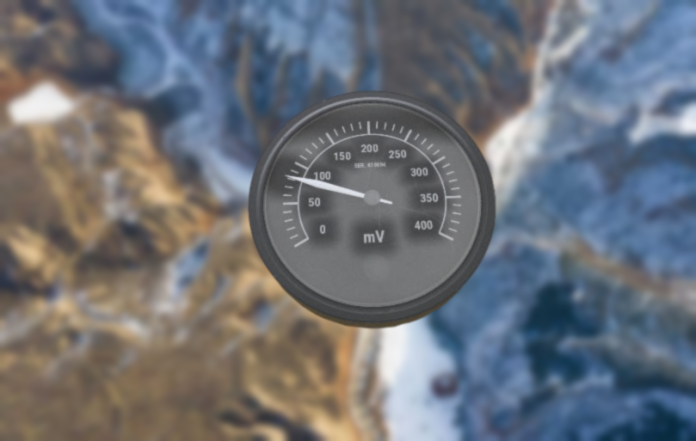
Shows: 80 mV
